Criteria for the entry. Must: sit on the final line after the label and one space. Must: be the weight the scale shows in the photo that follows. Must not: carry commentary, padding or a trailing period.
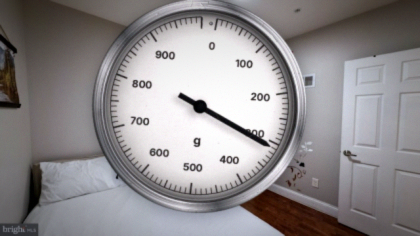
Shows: 310 g
